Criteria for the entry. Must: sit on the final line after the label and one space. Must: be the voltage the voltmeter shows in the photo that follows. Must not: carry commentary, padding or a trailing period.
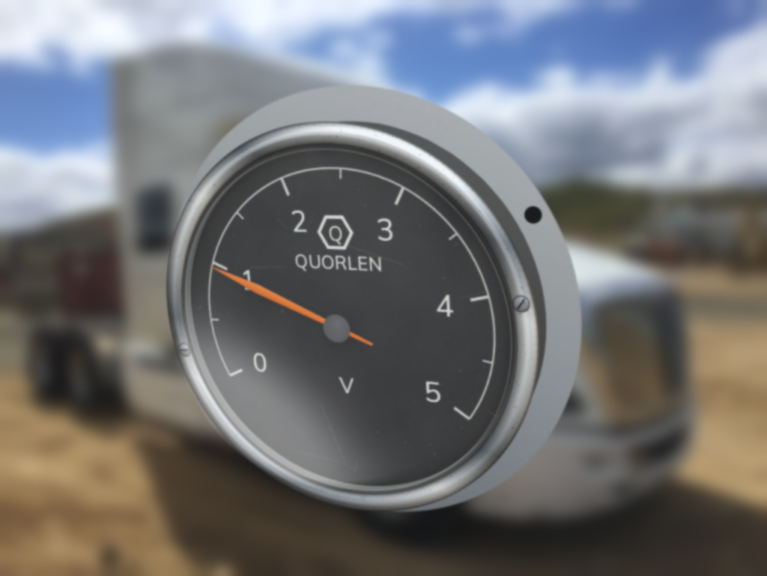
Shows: 1 V
